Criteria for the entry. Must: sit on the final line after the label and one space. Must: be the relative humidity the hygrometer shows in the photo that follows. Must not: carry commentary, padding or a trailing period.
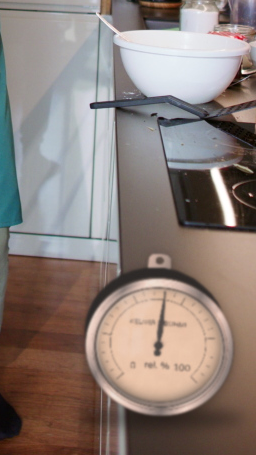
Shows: 52 %
